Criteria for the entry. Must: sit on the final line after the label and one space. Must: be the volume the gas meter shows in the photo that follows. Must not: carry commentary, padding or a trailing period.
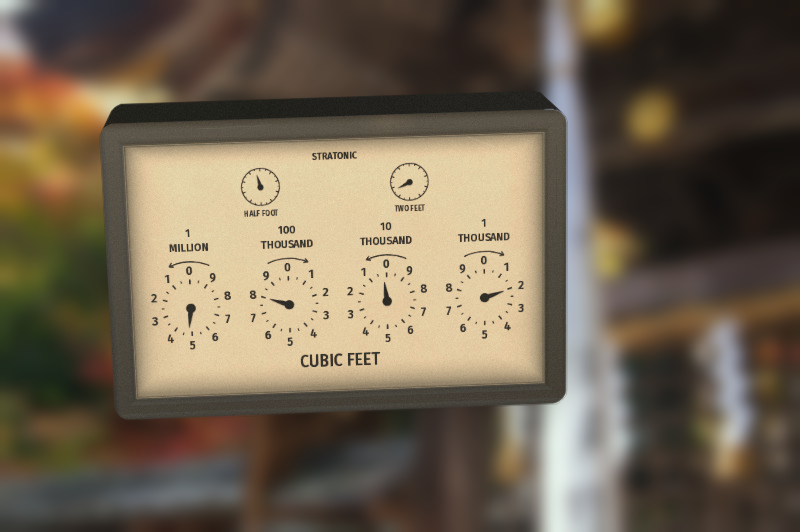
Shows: 480200 ft³
